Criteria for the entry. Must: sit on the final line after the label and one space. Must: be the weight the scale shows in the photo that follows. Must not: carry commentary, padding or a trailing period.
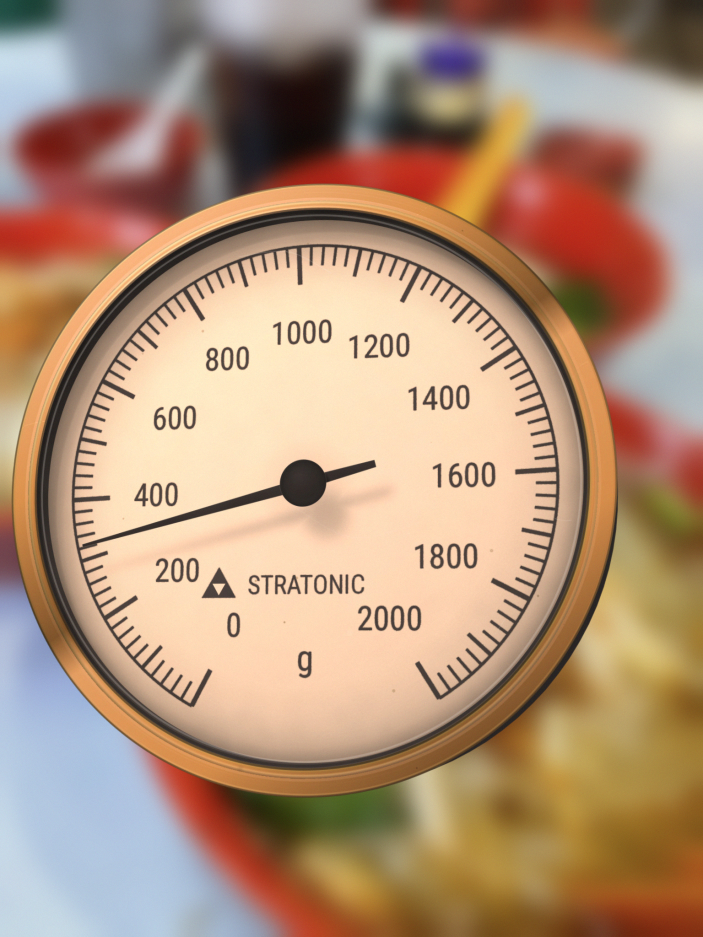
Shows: 320 g
